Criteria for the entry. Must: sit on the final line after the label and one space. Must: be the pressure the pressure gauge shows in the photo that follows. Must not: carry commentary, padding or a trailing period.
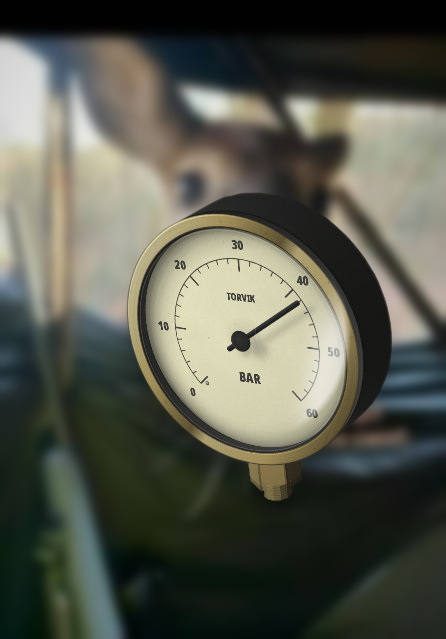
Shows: 42 bar
